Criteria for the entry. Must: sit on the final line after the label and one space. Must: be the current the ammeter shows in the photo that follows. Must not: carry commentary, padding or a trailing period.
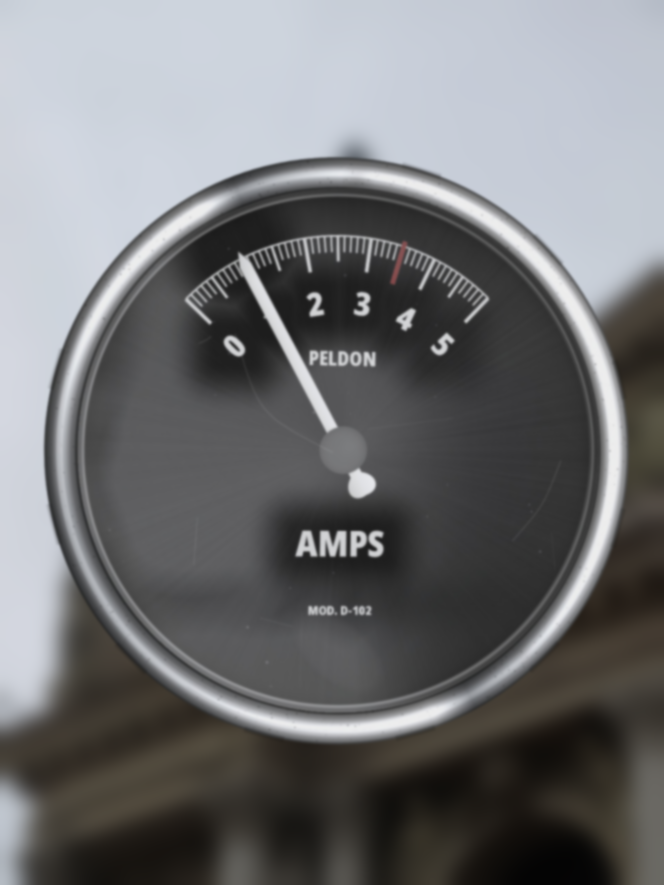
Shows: 1 A
